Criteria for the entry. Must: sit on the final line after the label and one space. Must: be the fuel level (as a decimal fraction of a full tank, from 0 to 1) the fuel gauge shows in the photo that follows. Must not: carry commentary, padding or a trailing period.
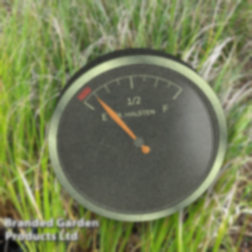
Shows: 0.125
